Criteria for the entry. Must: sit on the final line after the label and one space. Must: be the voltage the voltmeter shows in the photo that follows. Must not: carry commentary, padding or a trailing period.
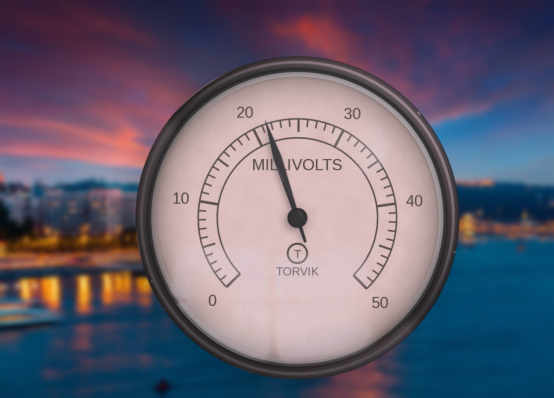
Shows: 21.5 mV
